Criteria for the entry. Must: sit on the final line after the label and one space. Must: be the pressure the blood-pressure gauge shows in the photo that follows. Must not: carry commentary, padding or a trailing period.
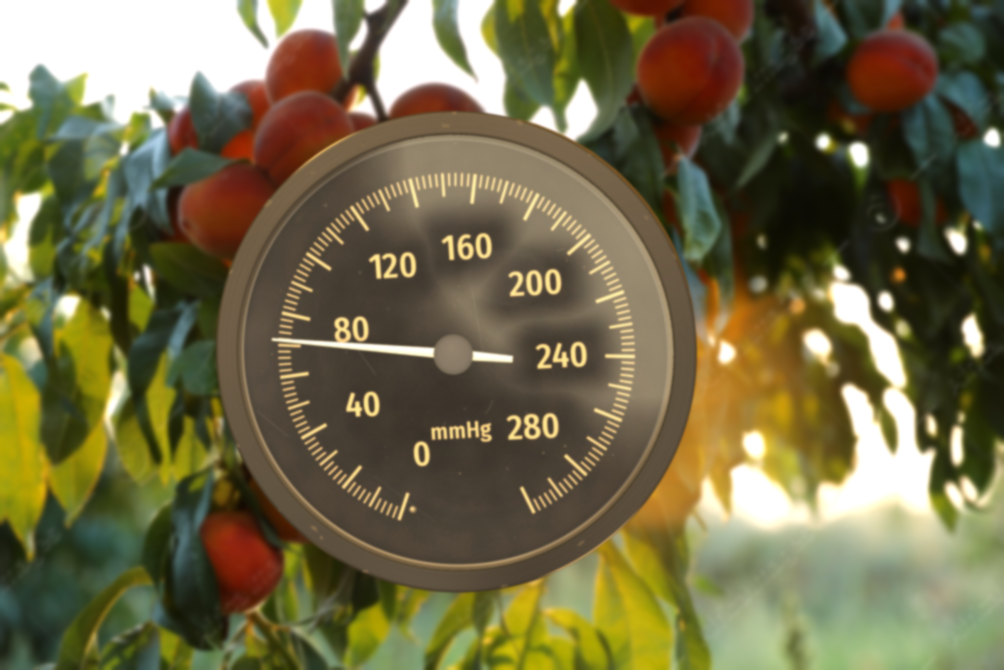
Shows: 72 mmHg
